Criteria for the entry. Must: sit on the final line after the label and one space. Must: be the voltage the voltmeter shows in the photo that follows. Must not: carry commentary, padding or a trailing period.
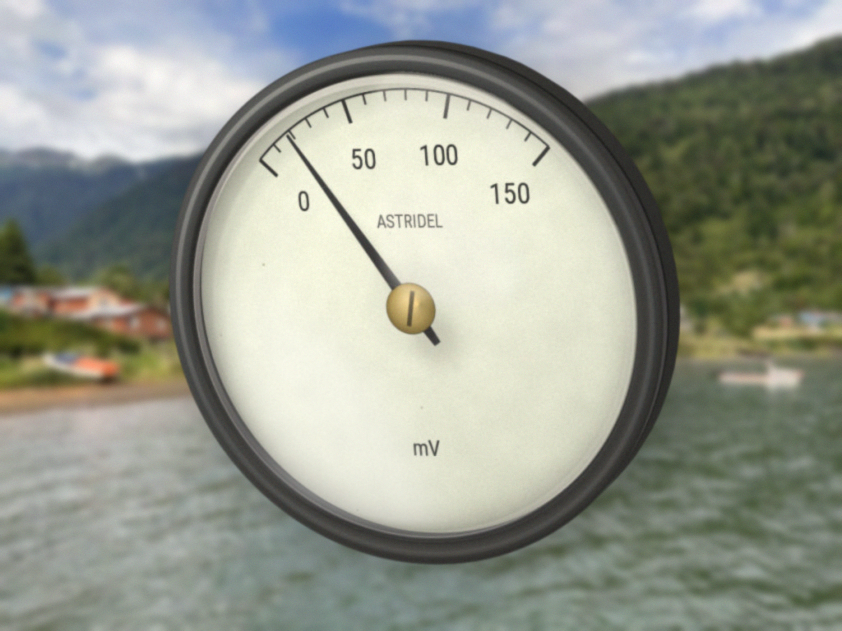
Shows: 20 mV
